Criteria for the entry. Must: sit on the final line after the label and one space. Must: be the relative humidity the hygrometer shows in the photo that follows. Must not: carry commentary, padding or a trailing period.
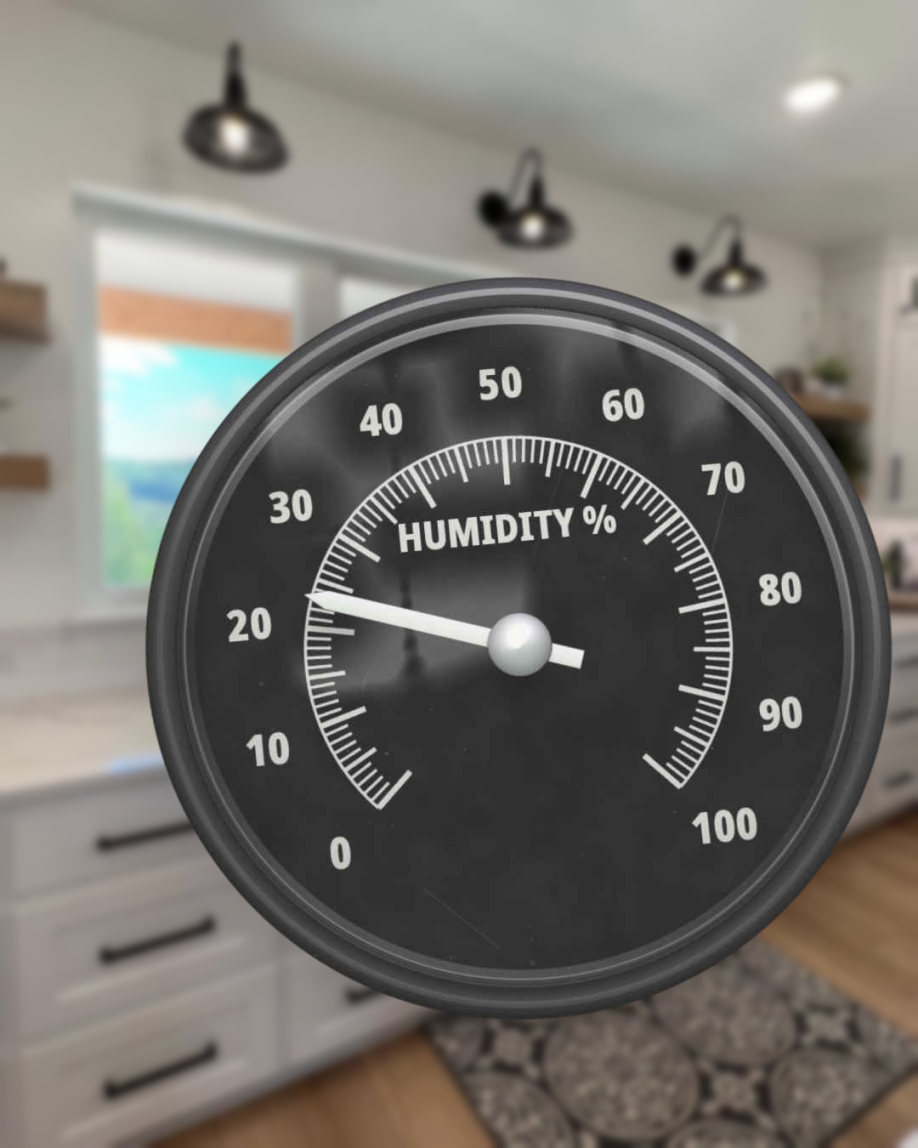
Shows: 23 %
